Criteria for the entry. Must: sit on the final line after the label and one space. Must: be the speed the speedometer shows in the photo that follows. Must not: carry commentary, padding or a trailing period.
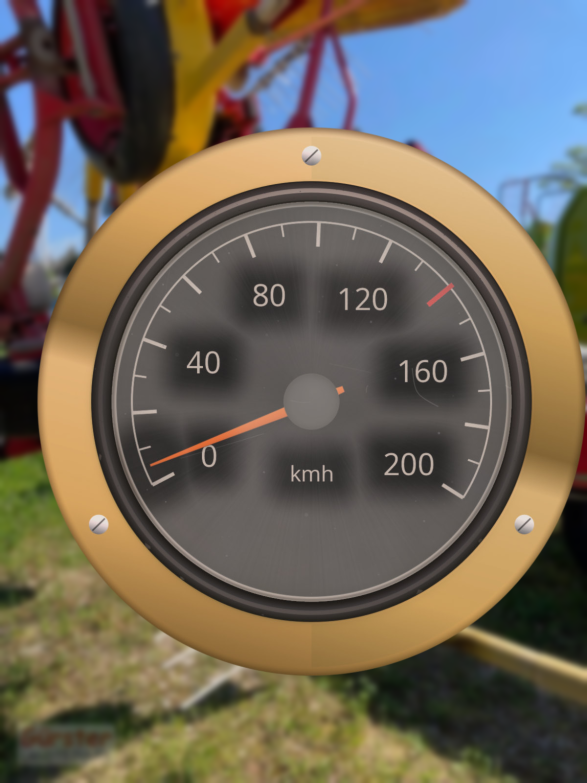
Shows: 5 km/h
